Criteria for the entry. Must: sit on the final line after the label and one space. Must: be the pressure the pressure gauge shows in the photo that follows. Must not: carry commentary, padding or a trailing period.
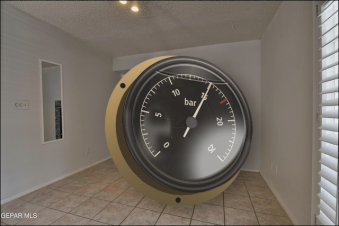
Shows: 15 bar
